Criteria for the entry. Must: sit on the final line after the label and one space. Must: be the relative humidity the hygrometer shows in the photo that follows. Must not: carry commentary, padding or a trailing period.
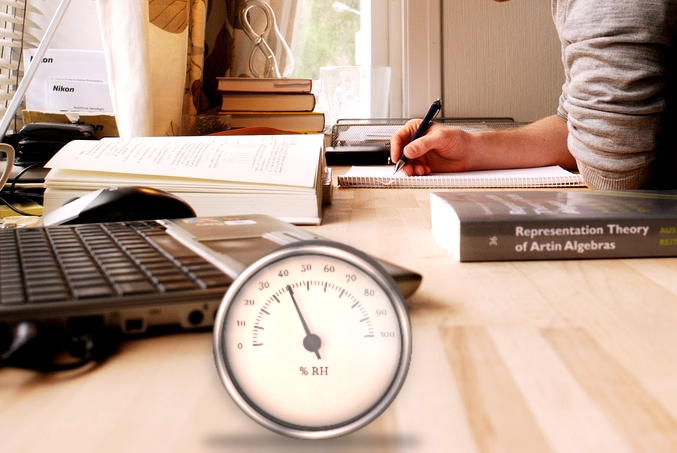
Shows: 40 %
